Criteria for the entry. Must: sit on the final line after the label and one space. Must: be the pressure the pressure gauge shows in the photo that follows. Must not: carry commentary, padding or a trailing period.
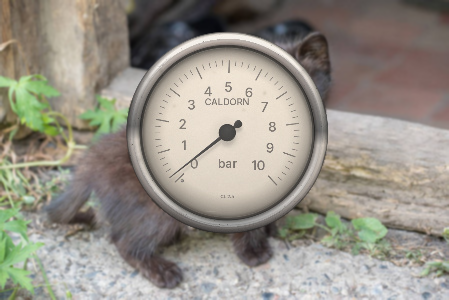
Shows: 0.2 bar
